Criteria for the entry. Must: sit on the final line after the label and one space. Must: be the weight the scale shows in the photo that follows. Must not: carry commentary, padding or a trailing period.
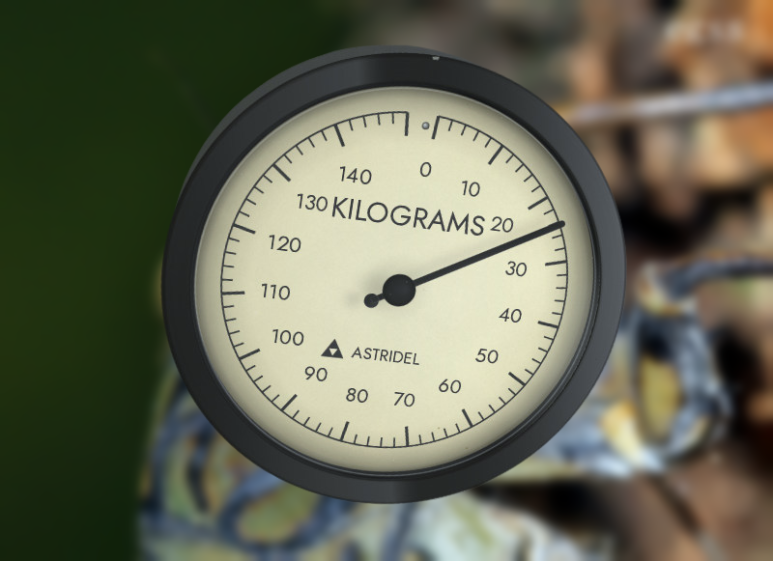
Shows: 24 kg
